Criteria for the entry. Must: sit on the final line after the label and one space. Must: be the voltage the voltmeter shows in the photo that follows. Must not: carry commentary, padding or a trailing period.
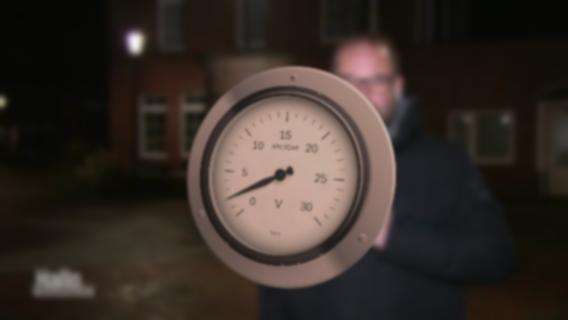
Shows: 2 V
